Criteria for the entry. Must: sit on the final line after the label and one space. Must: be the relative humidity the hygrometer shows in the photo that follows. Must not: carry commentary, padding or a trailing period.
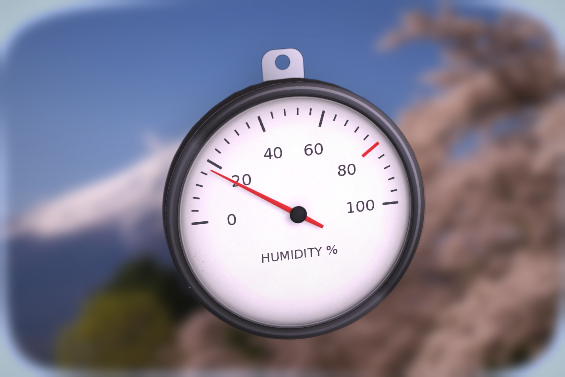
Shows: 18 %
